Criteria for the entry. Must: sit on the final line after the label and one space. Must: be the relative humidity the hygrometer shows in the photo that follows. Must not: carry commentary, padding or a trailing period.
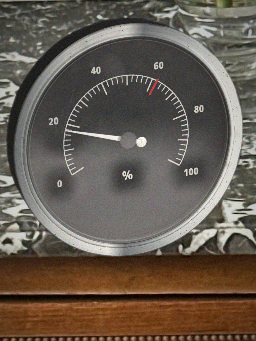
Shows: 18 %
